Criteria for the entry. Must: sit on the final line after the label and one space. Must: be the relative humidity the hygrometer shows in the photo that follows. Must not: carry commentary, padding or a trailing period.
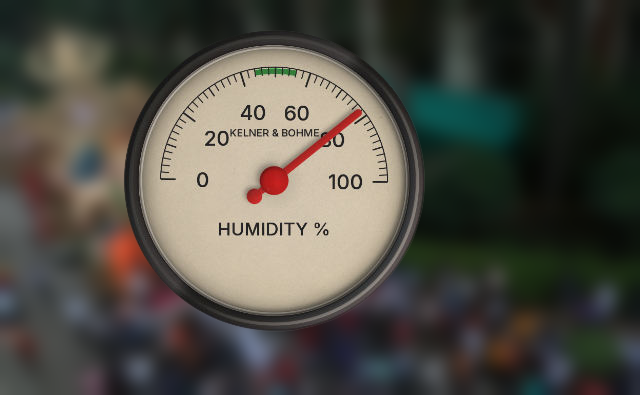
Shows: 78 %
